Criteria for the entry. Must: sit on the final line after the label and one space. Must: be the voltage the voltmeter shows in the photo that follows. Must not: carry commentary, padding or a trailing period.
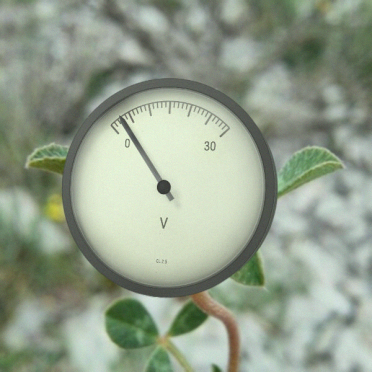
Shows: 3 V
